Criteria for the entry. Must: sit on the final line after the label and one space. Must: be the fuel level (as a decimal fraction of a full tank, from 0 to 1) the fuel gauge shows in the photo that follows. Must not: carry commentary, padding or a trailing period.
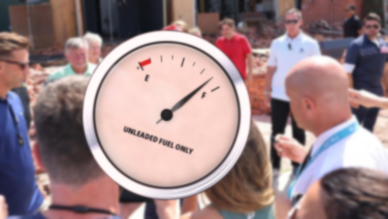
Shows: 0.875
